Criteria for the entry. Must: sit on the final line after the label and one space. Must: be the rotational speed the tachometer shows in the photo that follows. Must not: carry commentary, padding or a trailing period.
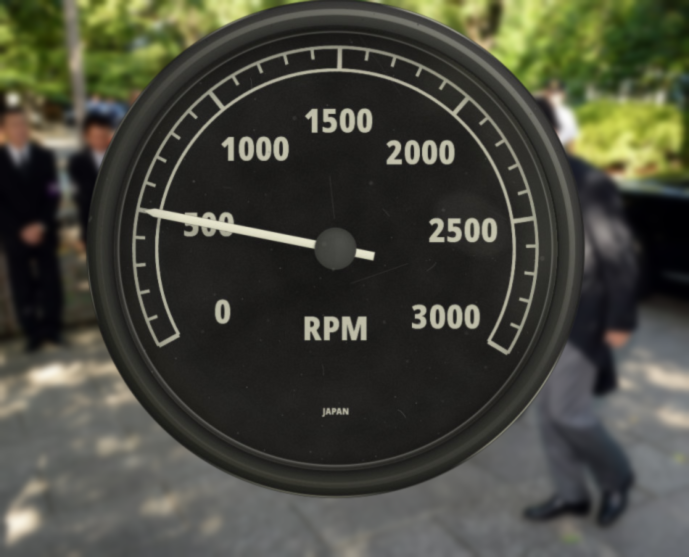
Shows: 500 rpm
